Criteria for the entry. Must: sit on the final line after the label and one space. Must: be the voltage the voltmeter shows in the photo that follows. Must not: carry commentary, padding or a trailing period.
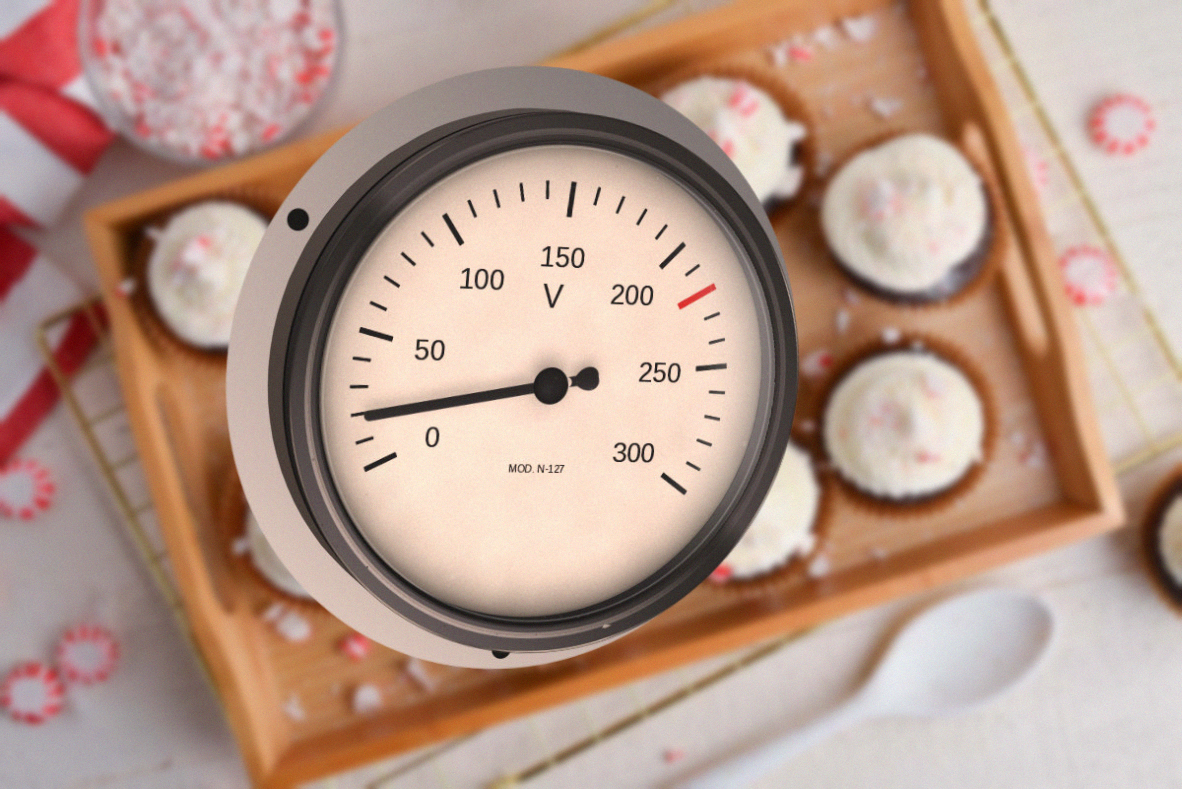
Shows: 20 V
